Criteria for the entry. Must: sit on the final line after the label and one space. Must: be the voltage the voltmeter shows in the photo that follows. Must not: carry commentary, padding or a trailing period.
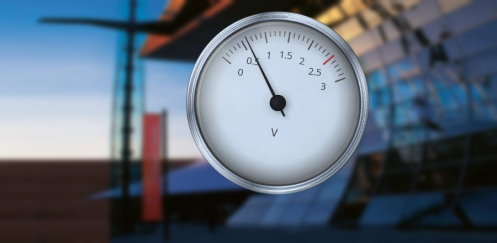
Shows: 0.6 V
